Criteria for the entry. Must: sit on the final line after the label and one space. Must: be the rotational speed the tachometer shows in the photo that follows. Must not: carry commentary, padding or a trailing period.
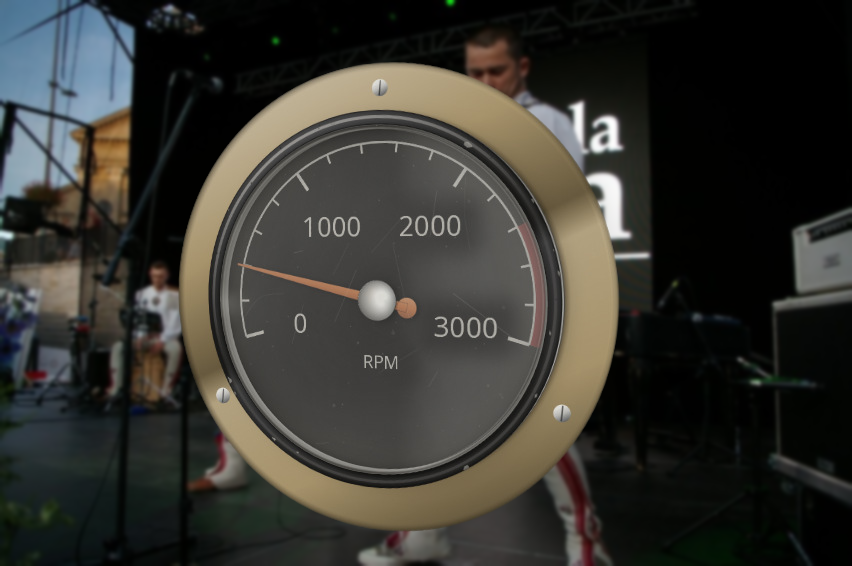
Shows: 400 rpm
